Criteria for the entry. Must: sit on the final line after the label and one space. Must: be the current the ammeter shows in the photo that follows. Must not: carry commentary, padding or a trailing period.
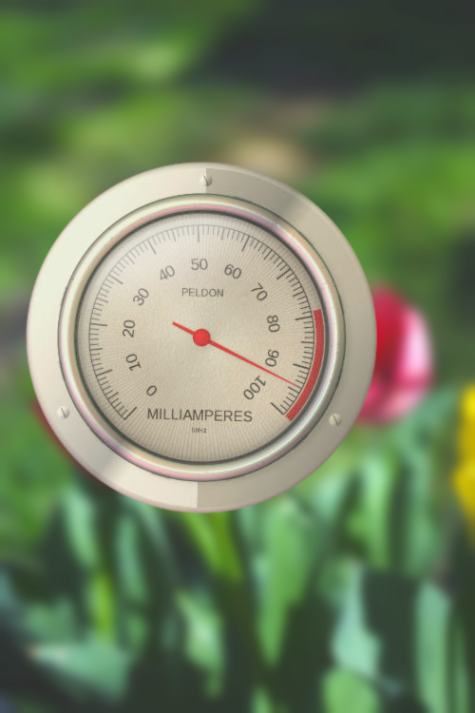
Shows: 94 mA
